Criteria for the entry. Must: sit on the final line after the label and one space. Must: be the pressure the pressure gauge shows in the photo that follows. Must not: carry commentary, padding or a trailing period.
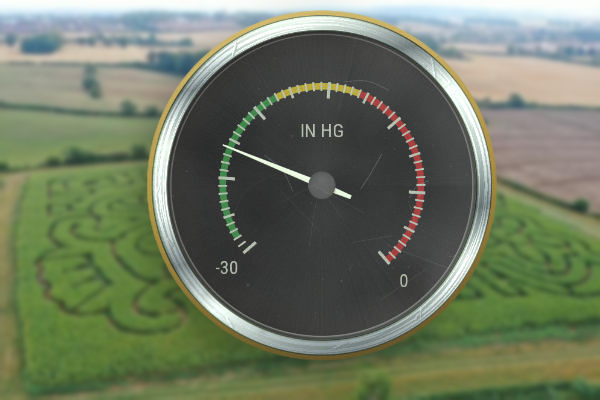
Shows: -23 inHg
